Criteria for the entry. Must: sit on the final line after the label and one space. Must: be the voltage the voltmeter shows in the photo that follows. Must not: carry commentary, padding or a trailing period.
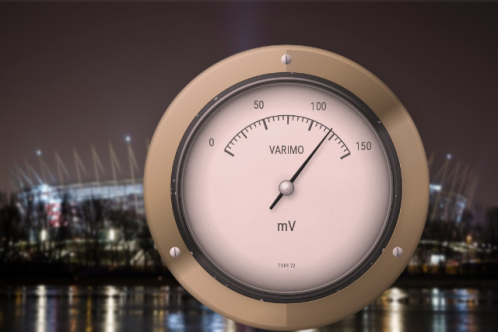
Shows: 120 mV
